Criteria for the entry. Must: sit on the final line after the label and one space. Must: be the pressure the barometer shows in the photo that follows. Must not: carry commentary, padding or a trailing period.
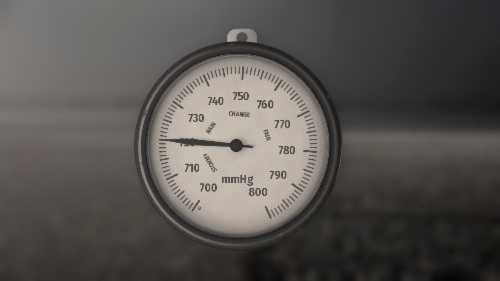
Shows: 720 mmHg
